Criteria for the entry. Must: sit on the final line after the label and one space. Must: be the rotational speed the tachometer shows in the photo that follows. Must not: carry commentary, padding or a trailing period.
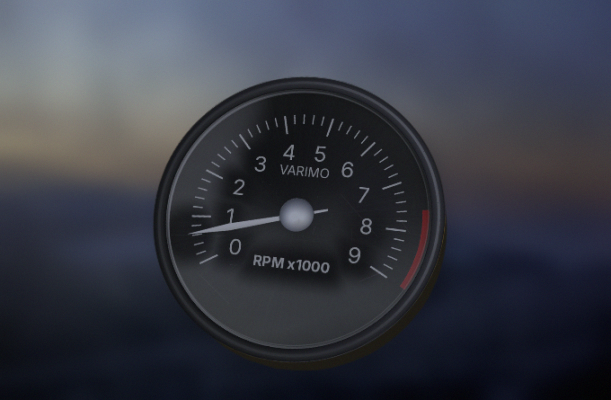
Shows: 600 rpm
